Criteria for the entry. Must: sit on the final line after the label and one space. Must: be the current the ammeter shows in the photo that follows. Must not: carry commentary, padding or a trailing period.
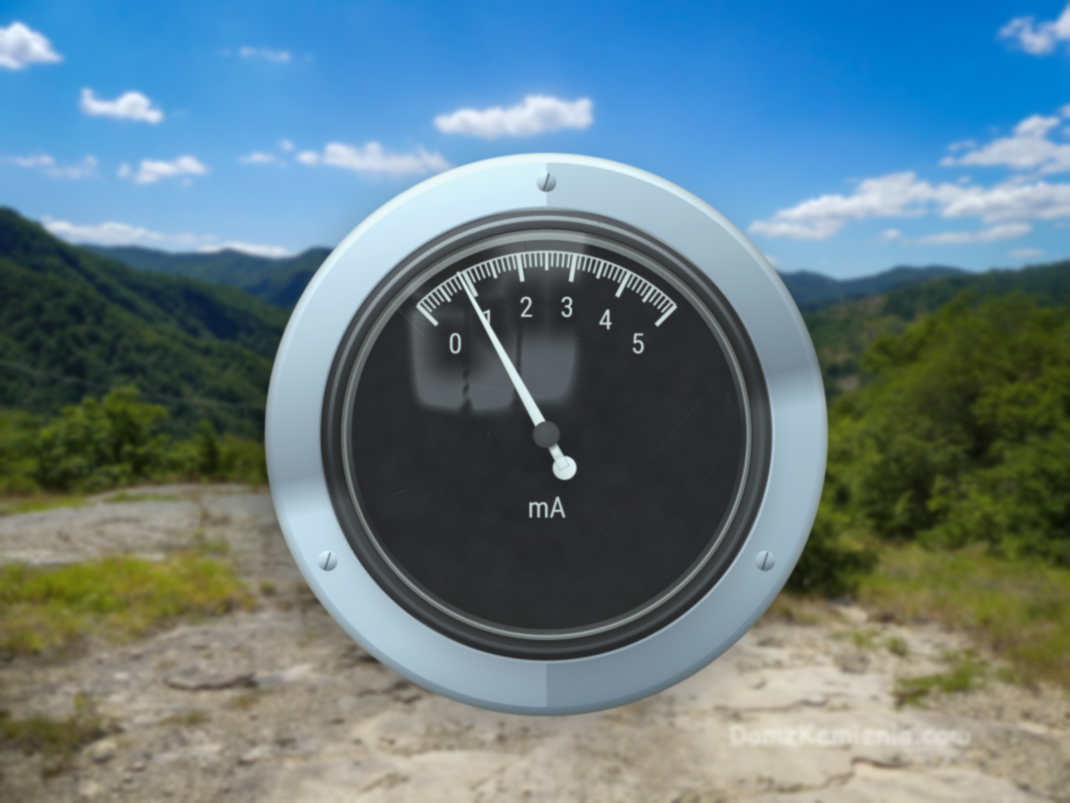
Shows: 0.9 mA
